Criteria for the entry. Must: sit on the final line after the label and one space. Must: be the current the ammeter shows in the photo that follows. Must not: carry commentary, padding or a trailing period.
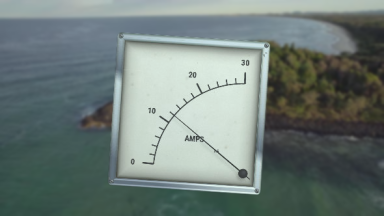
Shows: 12 A
